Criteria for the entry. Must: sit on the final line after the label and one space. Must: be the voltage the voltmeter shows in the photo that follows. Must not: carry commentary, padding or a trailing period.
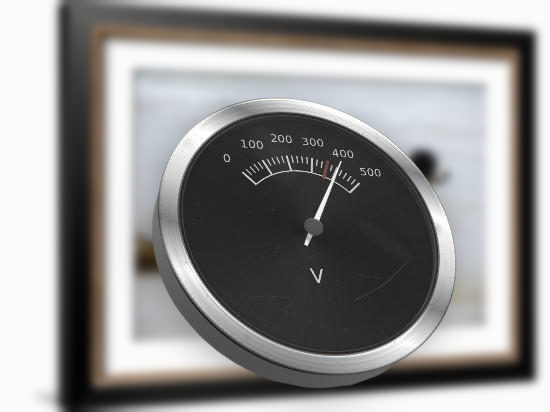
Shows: 400 V
